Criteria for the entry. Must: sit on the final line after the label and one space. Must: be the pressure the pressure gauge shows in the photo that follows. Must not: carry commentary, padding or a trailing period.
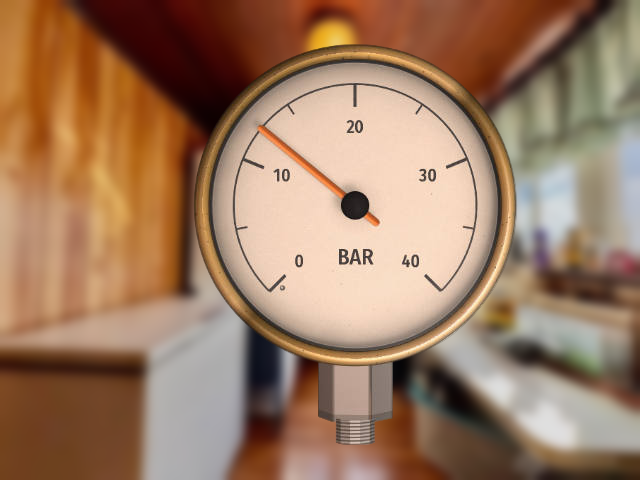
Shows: 12.5 bar
